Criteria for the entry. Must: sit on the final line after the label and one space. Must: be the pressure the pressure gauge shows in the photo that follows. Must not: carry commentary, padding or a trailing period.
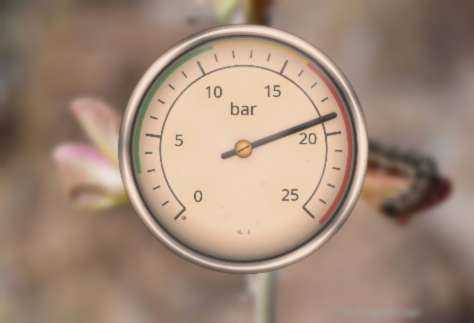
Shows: 19 bar
